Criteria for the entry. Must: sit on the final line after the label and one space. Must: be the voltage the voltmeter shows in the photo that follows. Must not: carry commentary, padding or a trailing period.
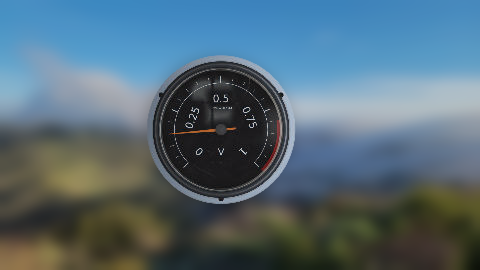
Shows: 0.15 V
